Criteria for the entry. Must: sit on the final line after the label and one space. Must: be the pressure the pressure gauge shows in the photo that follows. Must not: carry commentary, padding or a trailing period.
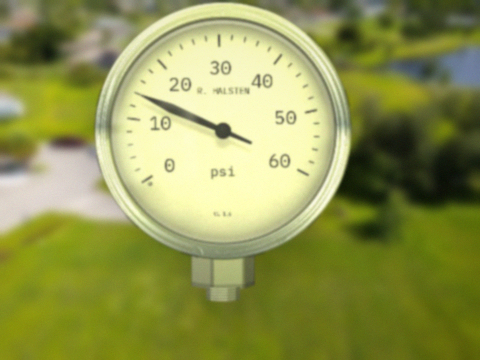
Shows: 14 psi
